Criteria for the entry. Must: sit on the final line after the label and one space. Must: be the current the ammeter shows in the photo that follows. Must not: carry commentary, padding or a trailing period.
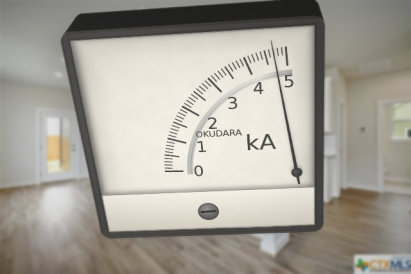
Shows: 4.7 kA
